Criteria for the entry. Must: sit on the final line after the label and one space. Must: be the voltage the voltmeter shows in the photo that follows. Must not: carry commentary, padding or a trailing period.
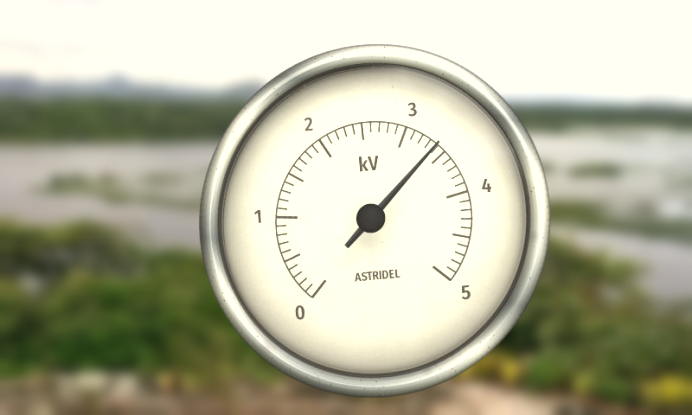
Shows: 3.4 kV
